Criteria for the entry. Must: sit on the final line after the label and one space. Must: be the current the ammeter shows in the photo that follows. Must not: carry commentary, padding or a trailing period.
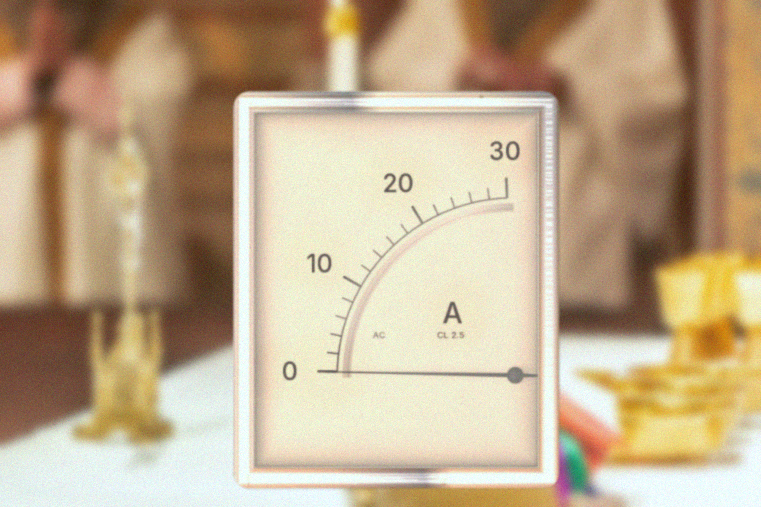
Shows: 0 A
